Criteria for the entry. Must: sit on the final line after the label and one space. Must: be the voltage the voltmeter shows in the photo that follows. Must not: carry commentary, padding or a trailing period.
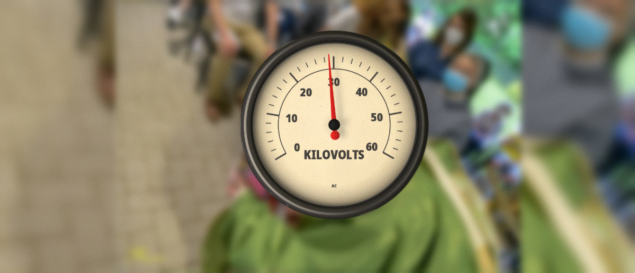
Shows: 29 kV
